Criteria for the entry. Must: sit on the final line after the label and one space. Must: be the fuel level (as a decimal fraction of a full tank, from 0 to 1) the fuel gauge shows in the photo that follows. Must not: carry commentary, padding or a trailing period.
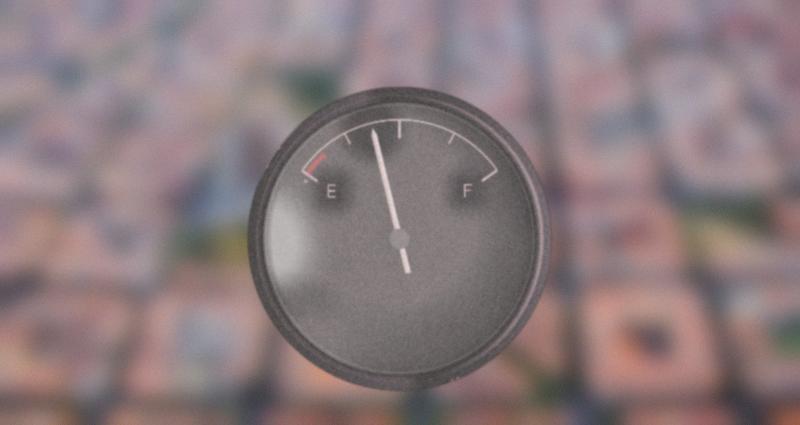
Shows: 0.375
